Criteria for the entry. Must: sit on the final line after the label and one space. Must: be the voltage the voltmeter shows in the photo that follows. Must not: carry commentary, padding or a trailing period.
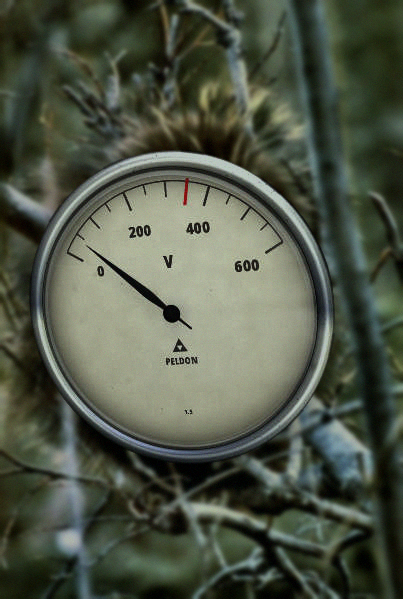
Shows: 50 V
